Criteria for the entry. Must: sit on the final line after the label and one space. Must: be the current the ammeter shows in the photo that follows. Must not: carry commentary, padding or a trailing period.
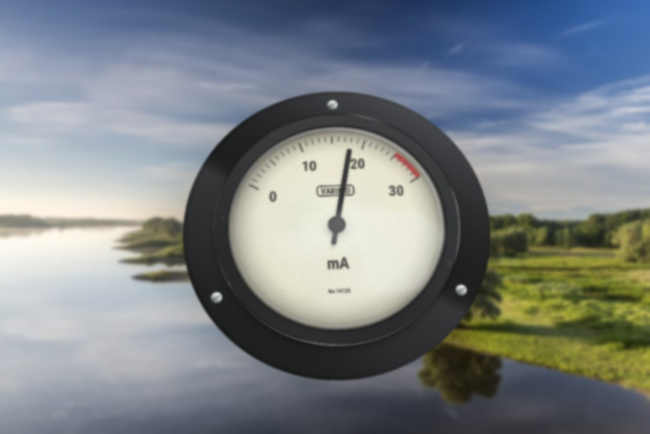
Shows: 18 mA
